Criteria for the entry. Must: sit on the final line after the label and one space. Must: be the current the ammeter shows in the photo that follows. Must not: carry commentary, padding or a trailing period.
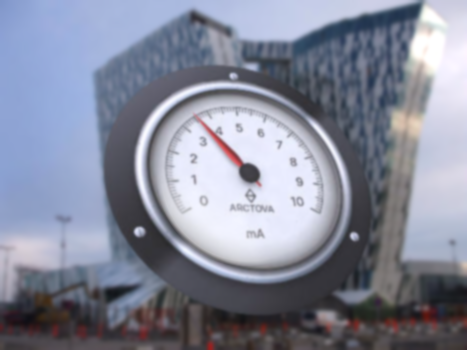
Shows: 3.5 mA
